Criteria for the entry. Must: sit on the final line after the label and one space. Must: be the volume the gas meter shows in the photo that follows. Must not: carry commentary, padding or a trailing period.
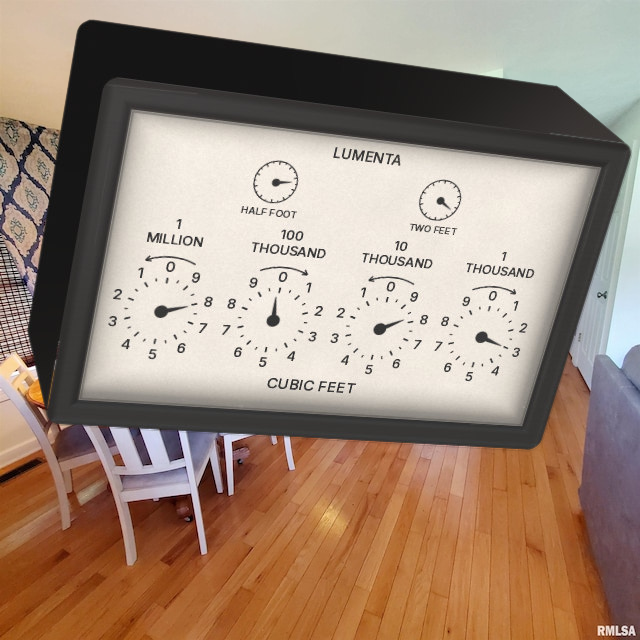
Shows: 798300 ft³
